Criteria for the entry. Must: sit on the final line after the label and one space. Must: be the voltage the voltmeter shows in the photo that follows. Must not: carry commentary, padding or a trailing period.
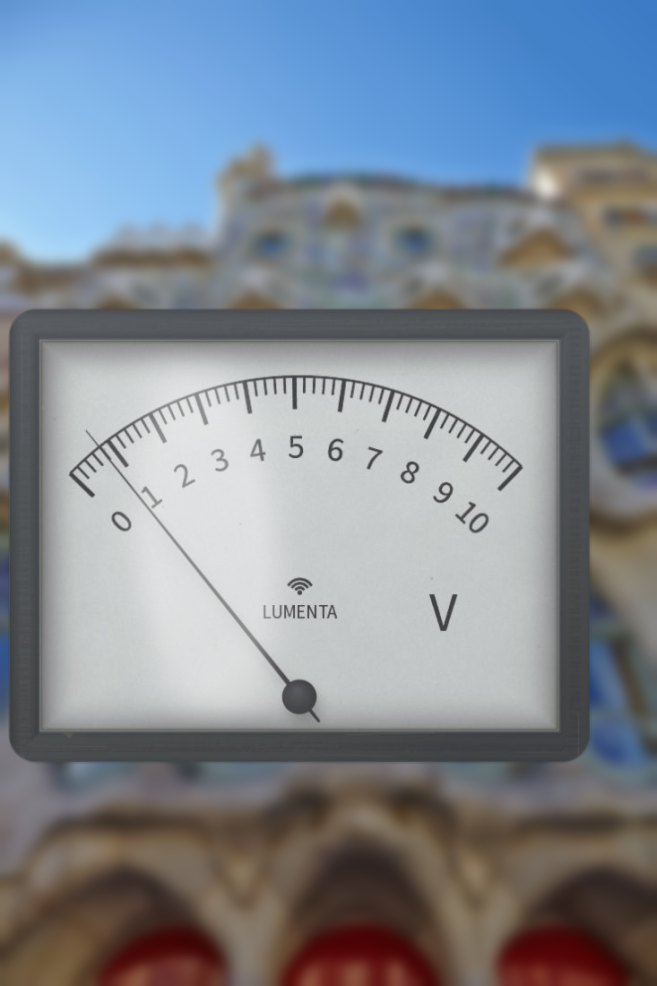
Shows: 0.8 V
